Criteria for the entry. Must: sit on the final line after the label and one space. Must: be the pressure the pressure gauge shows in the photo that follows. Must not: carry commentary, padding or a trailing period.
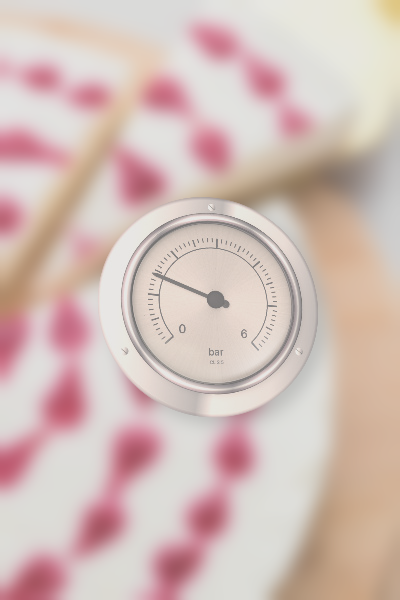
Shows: 1.4 bar
